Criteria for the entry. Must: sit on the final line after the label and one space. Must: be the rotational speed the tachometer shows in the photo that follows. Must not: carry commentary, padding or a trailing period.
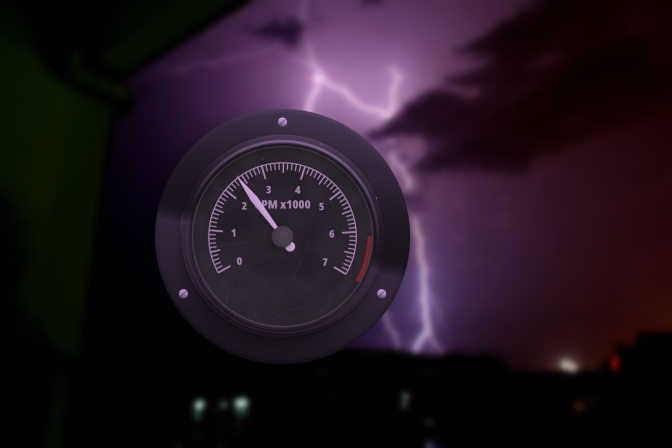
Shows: 2400 rpm
